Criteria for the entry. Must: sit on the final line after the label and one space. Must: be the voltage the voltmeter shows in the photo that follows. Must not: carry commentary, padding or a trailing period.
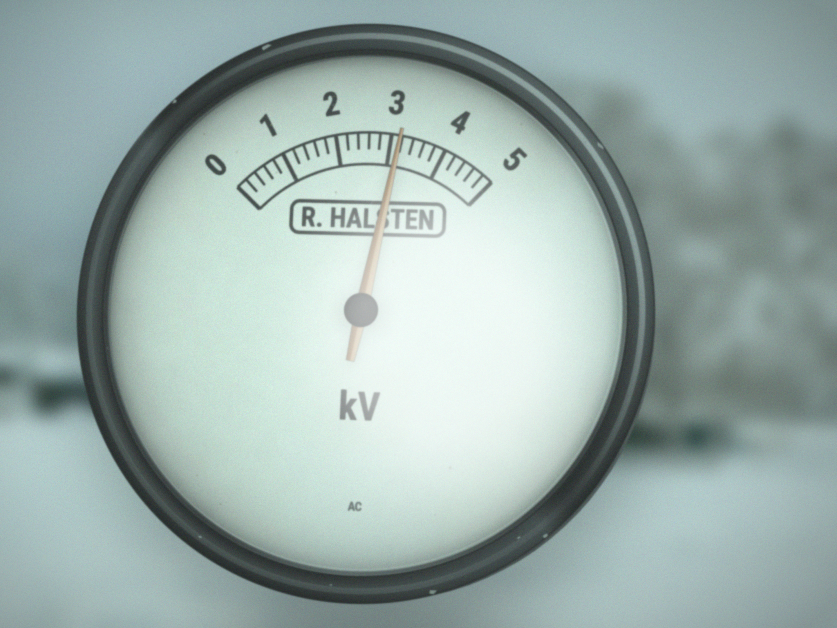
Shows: 3.2 kV
